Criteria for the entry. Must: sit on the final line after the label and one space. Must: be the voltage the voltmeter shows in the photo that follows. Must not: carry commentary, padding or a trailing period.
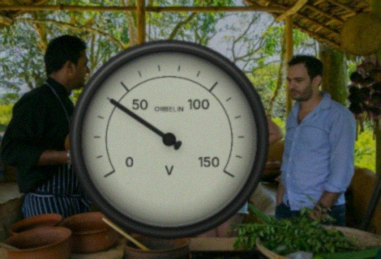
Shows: 40 V
